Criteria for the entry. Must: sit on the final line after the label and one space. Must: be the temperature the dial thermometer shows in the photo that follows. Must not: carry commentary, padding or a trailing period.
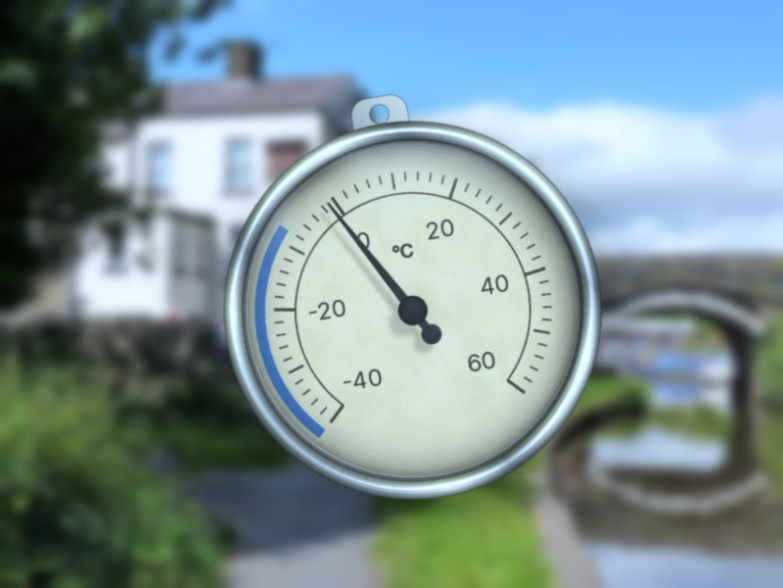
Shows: -1 °C
